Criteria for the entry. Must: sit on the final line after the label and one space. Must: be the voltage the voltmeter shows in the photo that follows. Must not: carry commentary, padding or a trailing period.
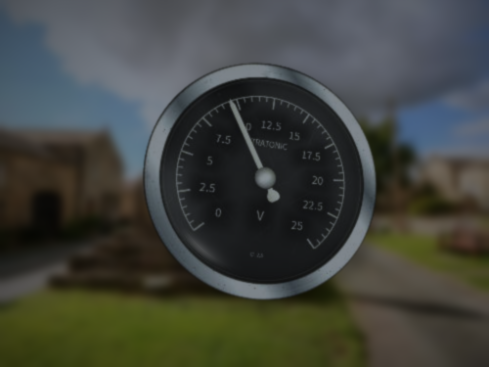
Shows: 9.5 V
